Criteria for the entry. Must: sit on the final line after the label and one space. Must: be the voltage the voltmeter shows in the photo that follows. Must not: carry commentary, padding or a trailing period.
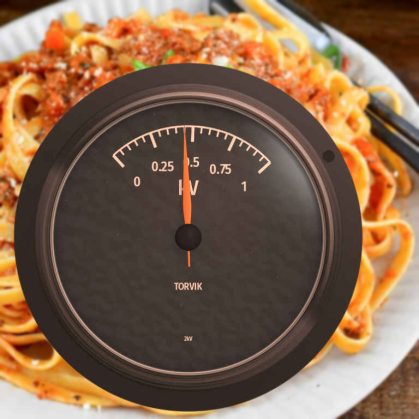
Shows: 0.45 kV
